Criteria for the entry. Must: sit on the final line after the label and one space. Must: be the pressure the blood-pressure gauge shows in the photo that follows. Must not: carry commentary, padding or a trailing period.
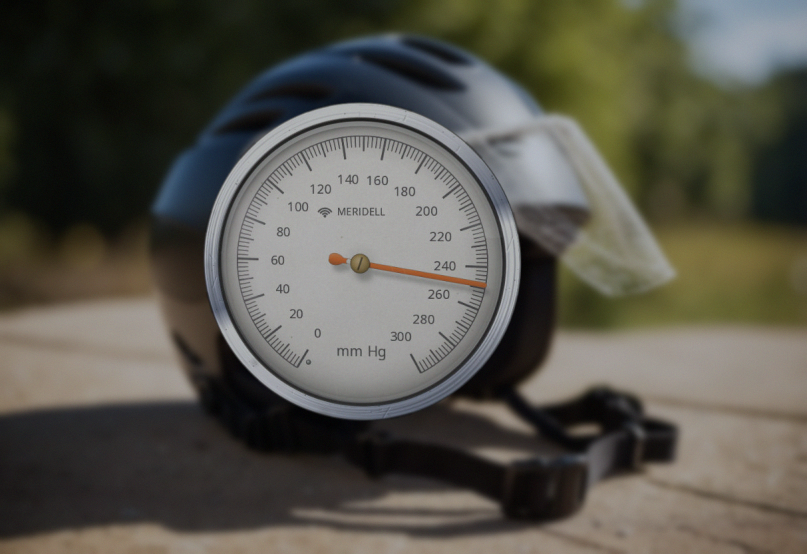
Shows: 248 mmHg
